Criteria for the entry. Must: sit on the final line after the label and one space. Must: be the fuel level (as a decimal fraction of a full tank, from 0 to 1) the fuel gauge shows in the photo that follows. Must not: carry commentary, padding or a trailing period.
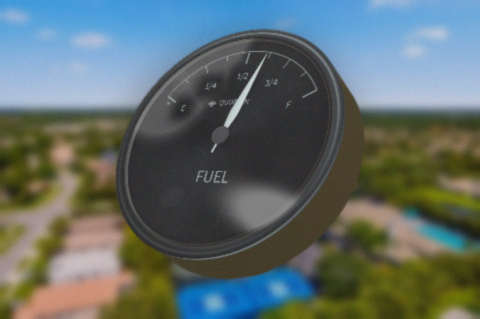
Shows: 0.625
